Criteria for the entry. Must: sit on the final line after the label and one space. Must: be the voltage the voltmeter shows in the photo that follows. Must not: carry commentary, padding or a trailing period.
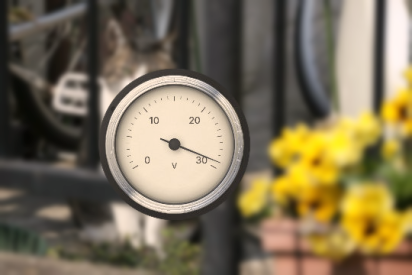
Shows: 29 V
